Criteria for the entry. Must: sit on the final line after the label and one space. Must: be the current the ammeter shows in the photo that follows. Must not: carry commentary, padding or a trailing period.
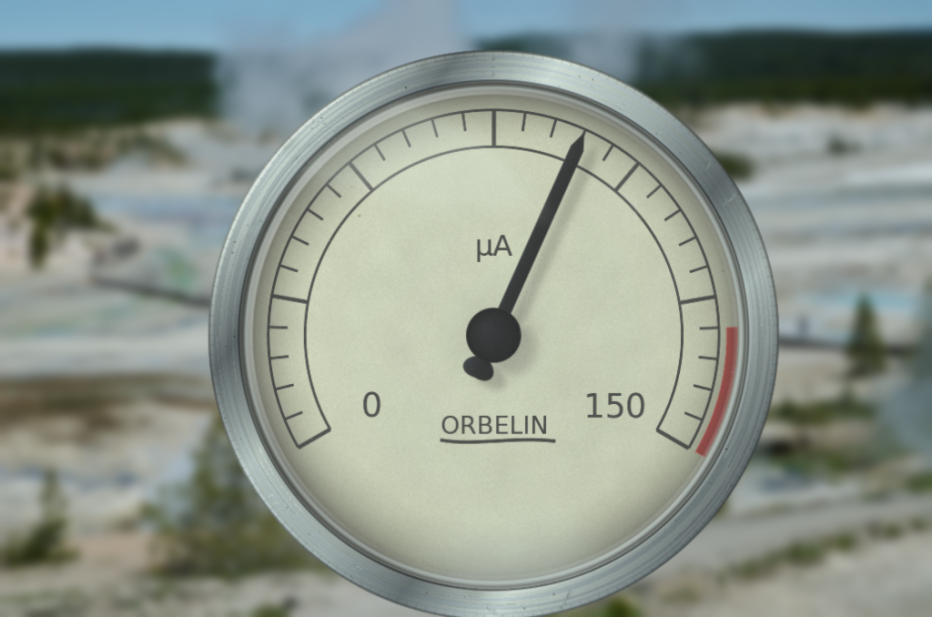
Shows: 90 µA
